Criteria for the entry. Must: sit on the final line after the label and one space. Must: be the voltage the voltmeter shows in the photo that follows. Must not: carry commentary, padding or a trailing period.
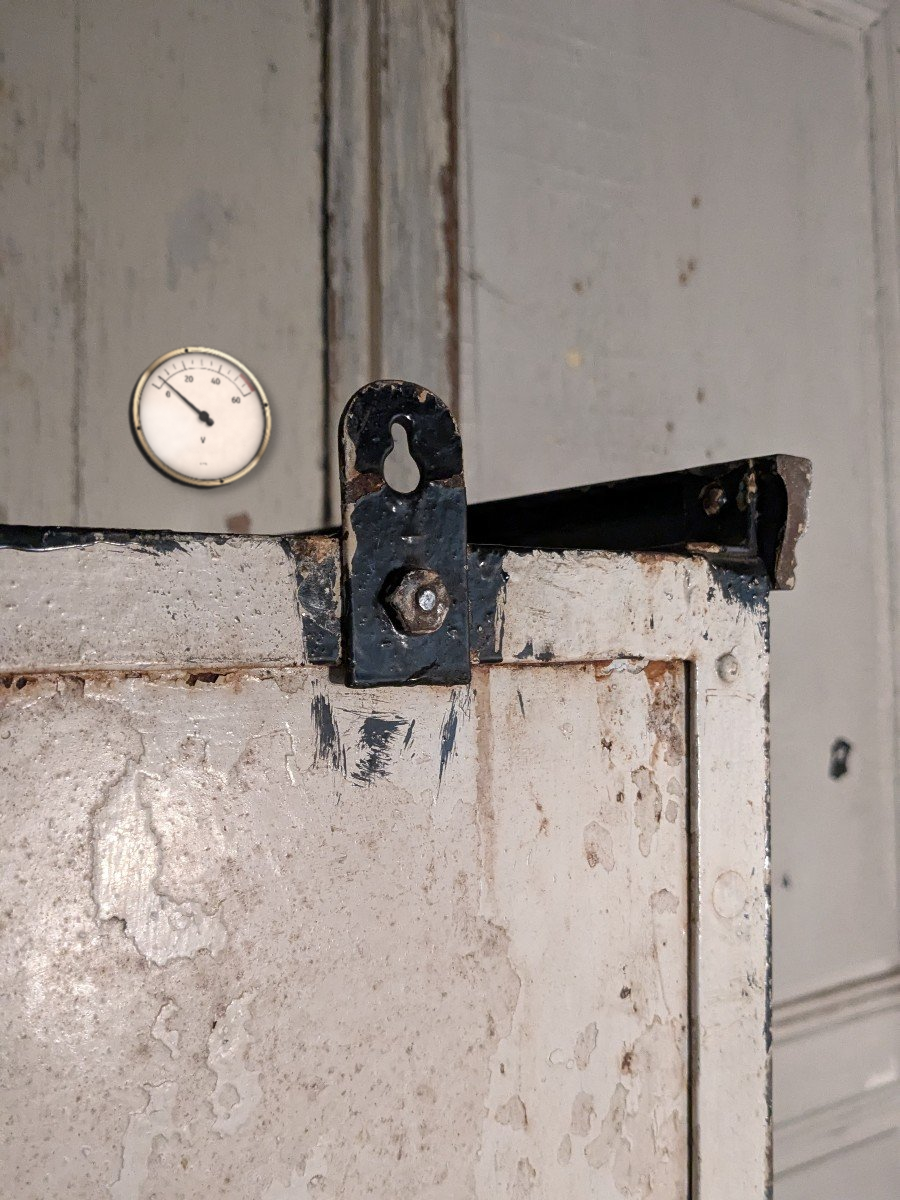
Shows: 5 V
